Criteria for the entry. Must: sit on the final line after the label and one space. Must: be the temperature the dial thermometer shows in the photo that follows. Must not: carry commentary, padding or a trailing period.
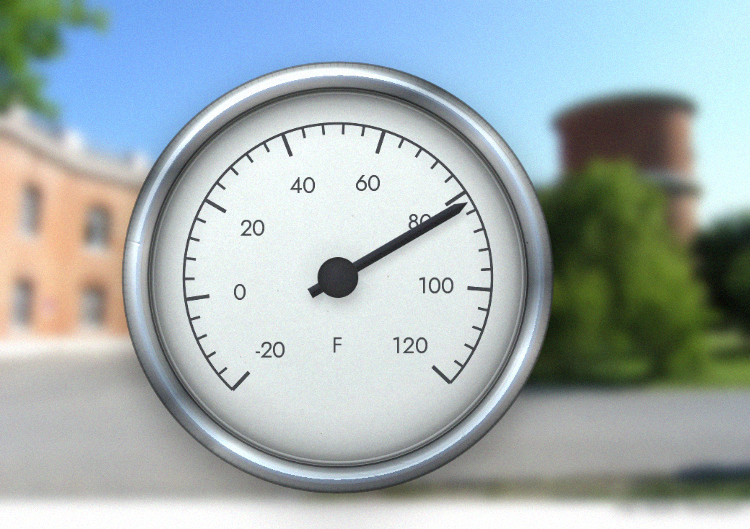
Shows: 82 °F
